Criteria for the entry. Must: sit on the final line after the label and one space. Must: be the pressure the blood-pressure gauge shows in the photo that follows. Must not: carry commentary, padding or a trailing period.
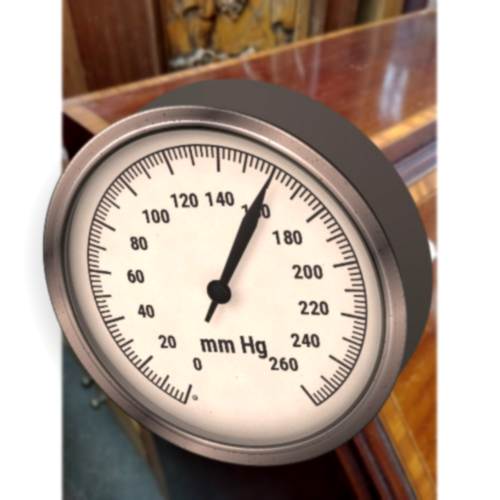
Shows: 160 mmHg
